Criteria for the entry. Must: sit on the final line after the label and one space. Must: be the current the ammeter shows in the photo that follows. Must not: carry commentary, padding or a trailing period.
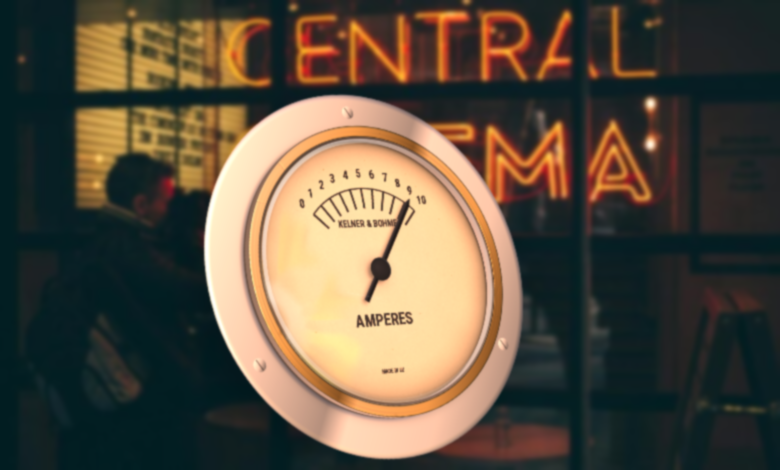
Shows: 9 A
